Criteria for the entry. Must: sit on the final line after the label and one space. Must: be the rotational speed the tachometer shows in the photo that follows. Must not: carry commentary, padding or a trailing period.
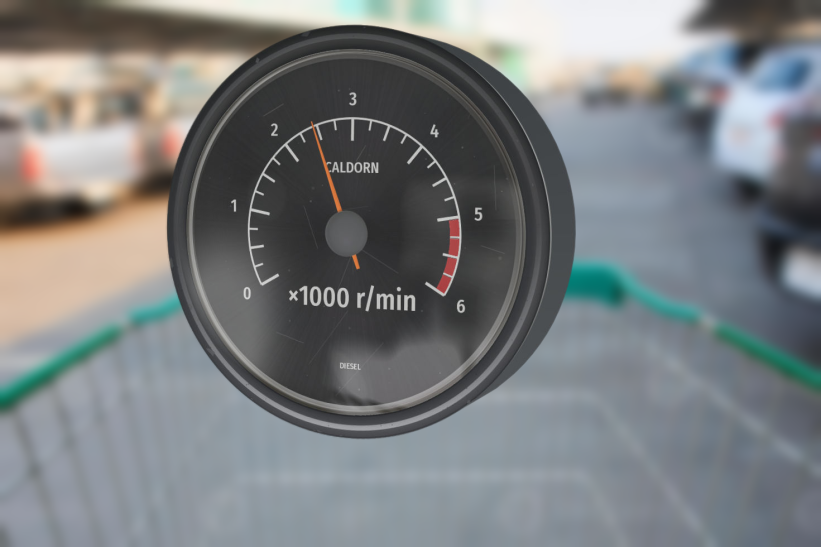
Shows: 2500 rpm
